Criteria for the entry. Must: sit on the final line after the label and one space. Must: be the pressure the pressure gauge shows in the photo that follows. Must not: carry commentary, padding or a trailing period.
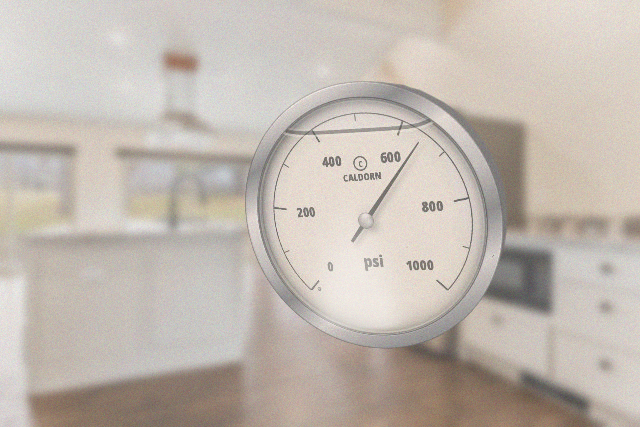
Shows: 650 psi
